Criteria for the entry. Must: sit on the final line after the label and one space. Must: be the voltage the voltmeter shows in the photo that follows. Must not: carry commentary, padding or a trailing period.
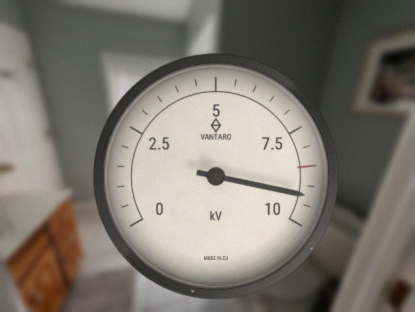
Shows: 9.25 kV
